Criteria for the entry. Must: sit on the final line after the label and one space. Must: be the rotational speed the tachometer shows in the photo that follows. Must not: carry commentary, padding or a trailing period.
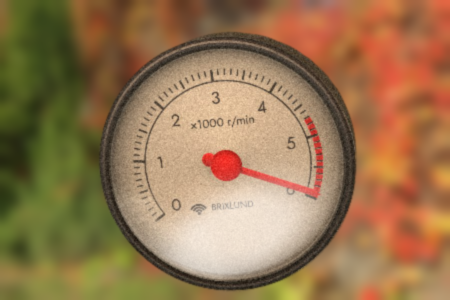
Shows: 5900 rpm
